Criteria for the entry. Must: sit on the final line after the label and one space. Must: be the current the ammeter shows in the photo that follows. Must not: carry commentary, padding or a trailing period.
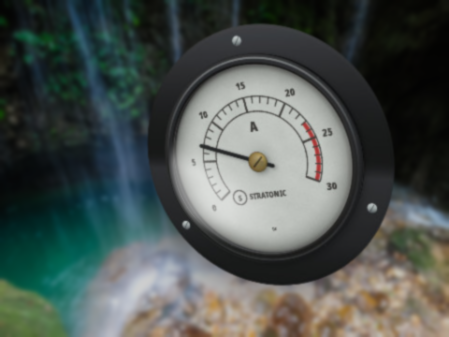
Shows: 7 A
